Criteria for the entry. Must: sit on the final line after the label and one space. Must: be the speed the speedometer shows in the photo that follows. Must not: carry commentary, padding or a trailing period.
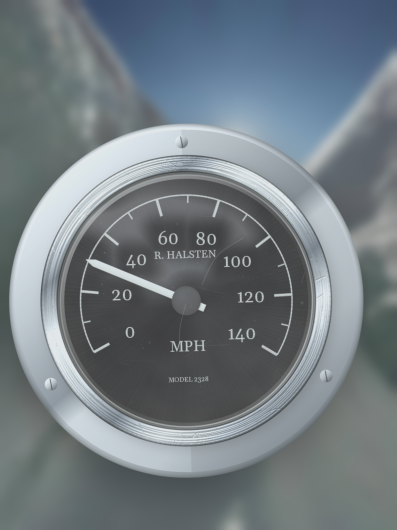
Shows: 30 mph
